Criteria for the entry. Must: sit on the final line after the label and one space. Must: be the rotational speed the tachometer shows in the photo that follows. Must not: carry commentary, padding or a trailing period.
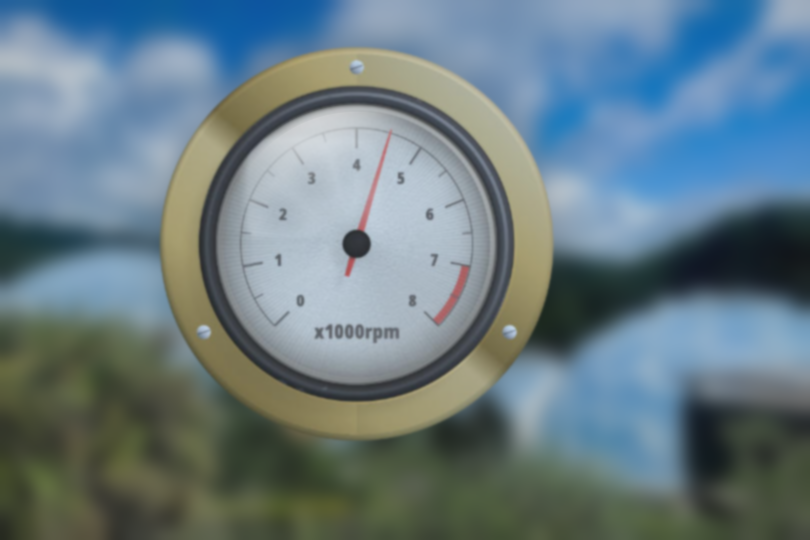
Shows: 4500 rpm
